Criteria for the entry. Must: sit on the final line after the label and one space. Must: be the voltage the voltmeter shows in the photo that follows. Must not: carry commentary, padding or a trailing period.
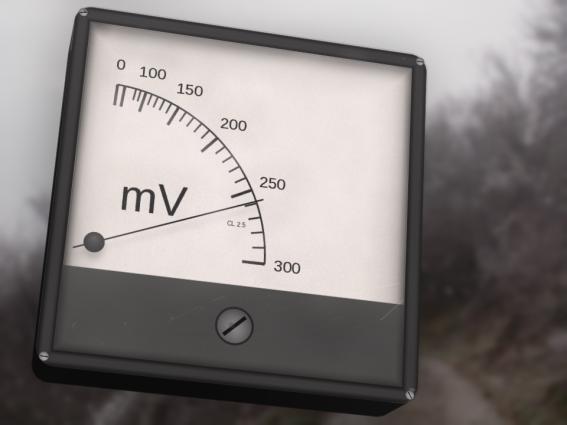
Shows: 260 mV
